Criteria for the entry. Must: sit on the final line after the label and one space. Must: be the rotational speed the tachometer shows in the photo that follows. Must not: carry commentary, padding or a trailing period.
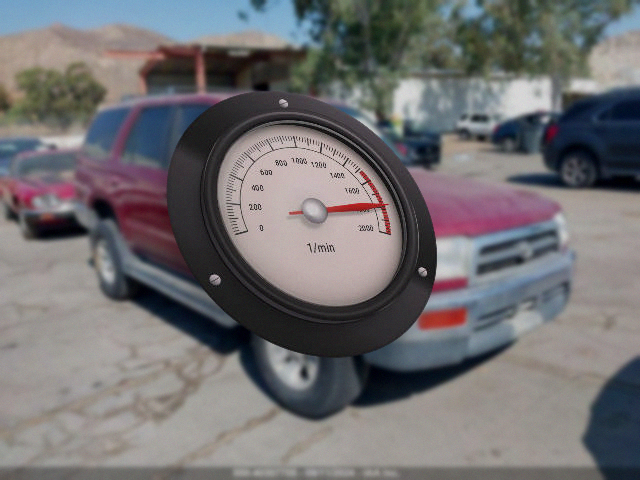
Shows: 1800 rpm
